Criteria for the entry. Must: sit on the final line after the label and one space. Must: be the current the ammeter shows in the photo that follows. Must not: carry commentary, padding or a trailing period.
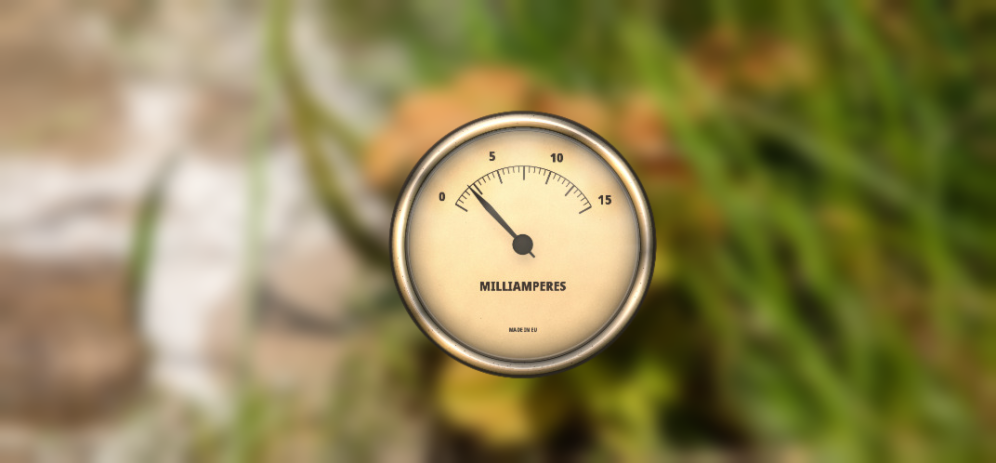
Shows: 2 mA
